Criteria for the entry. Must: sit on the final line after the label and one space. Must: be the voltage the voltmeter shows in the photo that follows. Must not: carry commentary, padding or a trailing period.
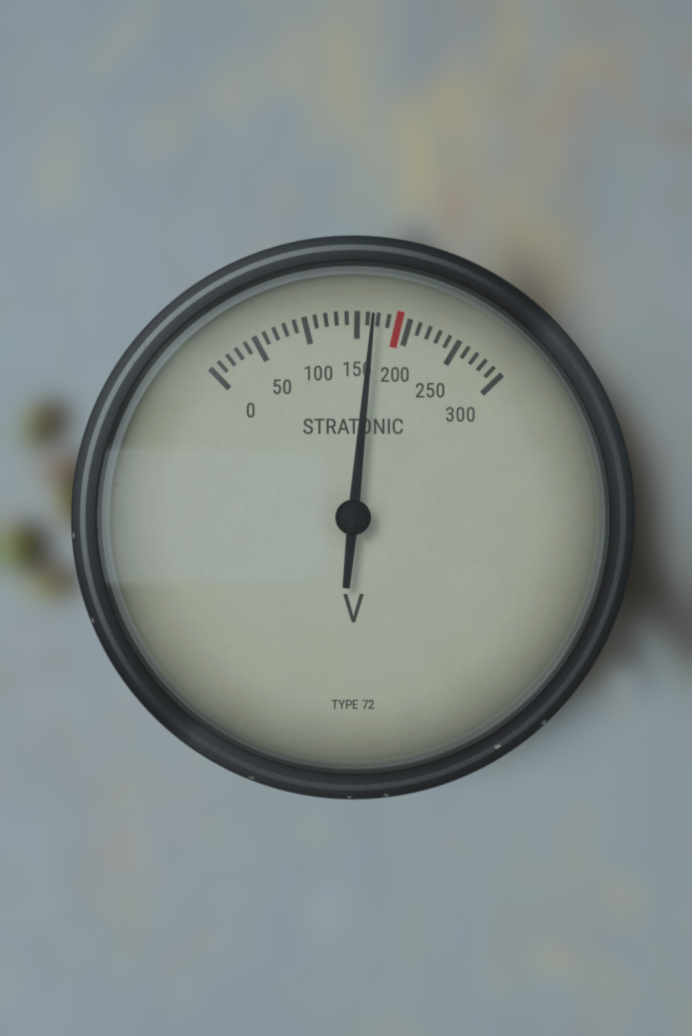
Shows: 165 V
